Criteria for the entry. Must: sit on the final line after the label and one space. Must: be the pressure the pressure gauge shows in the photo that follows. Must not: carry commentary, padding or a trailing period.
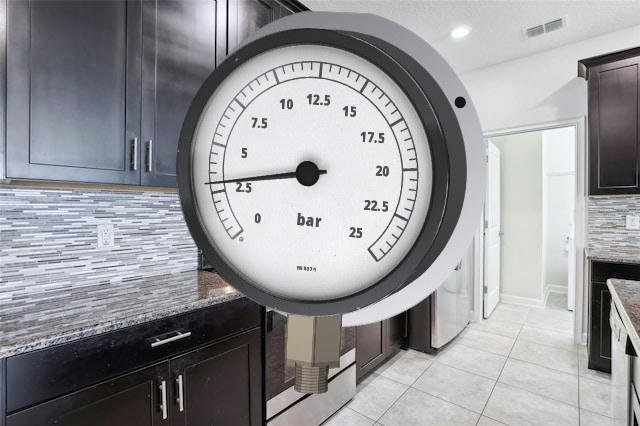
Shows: 3 bar
